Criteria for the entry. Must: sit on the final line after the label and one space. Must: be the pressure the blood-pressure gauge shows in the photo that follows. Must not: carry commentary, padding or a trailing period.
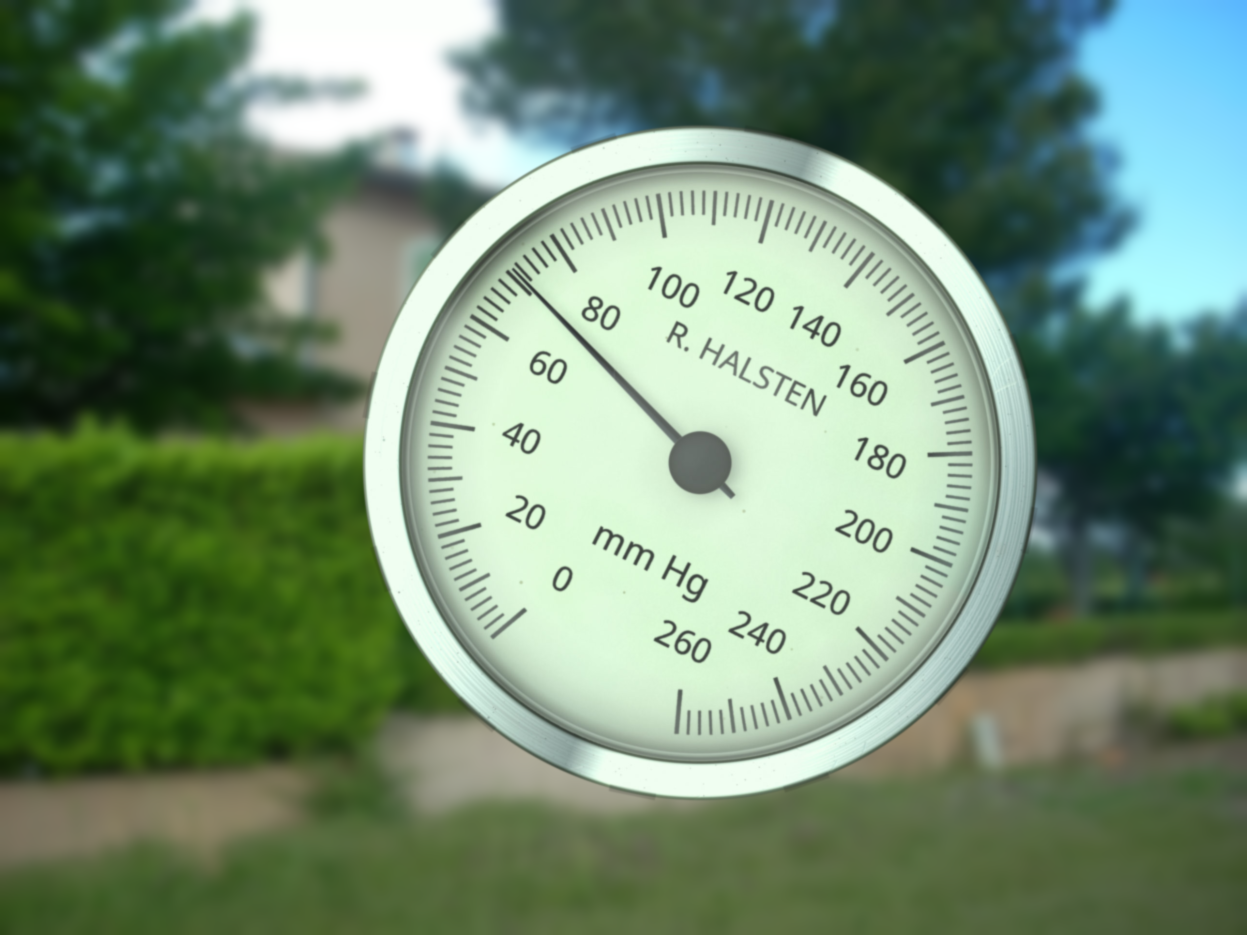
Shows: 71 mmHg
